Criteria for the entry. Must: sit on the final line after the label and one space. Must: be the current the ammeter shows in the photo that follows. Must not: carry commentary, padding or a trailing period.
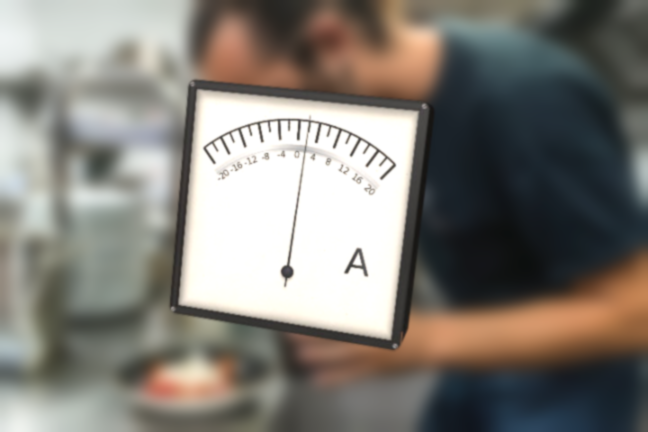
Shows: 2 A
